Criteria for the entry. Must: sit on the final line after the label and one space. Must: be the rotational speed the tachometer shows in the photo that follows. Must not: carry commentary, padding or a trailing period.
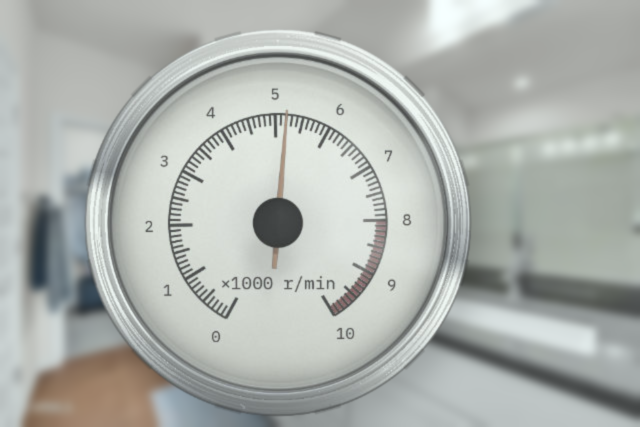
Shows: 5200 rpm
